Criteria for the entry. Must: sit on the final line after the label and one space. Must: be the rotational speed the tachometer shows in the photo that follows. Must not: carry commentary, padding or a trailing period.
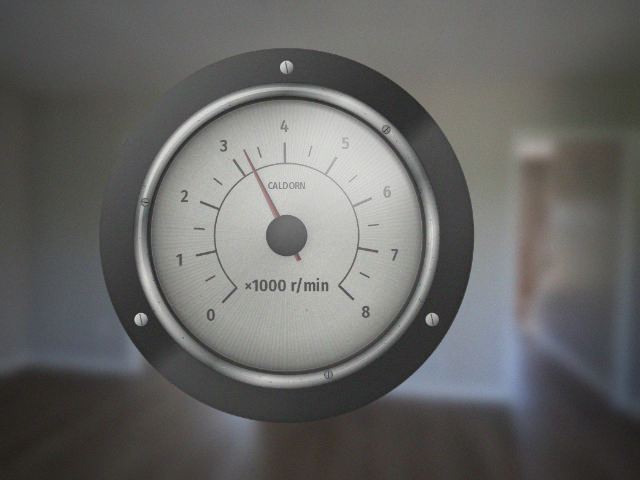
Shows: 3250 rpm
